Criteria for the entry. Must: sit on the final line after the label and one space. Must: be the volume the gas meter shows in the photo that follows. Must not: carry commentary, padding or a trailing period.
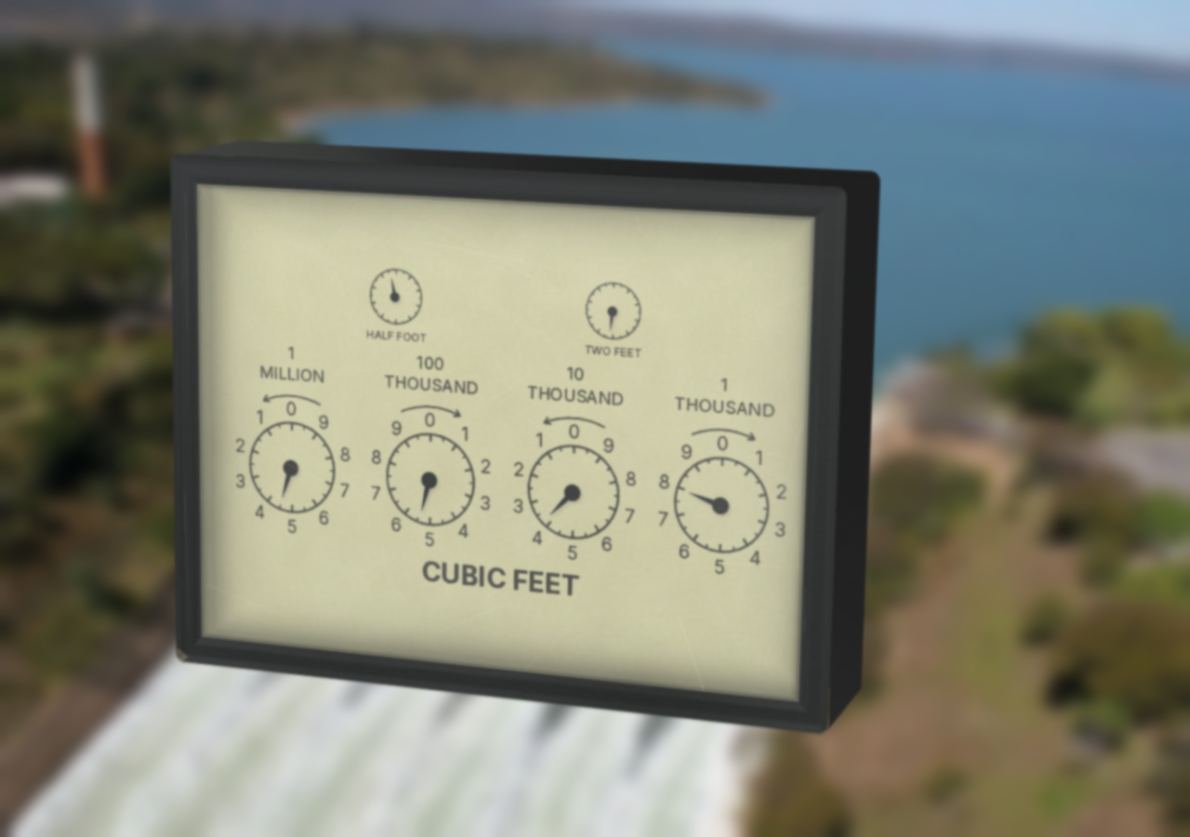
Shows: 453800 ft³
